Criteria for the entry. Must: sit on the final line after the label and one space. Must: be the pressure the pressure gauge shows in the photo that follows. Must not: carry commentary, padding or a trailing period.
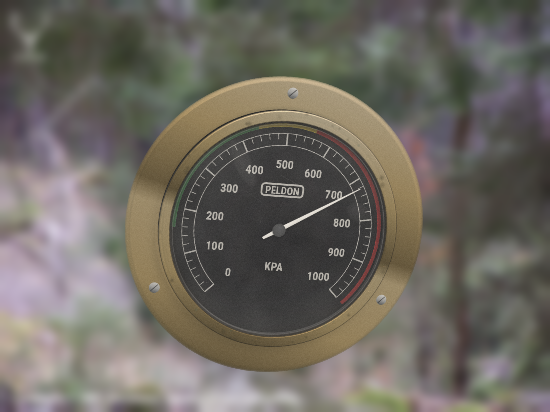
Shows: 720 kPa
